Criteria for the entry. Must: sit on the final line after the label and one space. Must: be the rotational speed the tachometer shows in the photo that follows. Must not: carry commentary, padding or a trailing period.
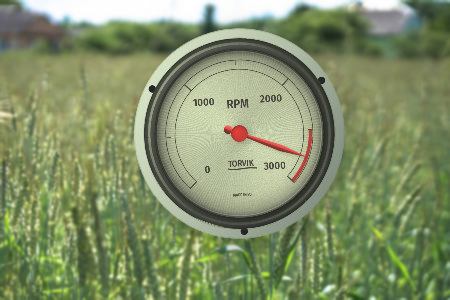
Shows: 2750 rpm
